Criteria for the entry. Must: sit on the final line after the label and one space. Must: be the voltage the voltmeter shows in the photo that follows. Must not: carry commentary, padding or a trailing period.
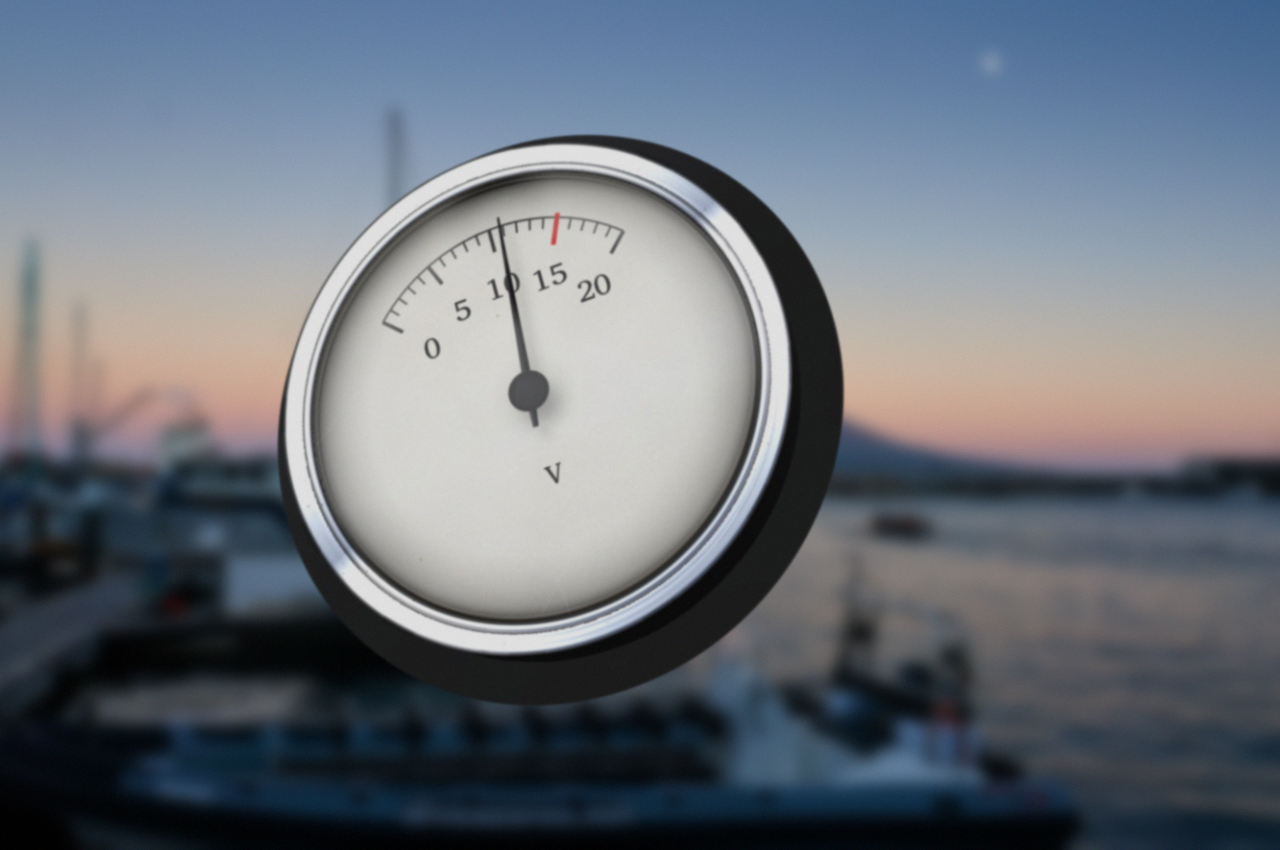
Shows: 11 V
